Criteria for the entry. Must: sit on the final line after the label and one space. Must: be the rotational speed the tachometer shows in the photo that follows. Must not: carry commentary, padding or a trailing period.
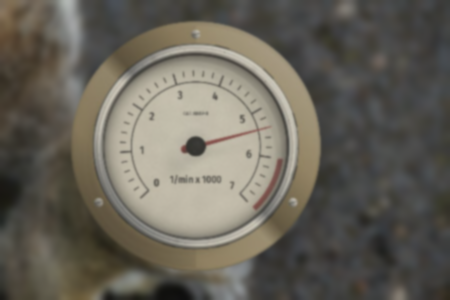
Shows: 5400 rpm
